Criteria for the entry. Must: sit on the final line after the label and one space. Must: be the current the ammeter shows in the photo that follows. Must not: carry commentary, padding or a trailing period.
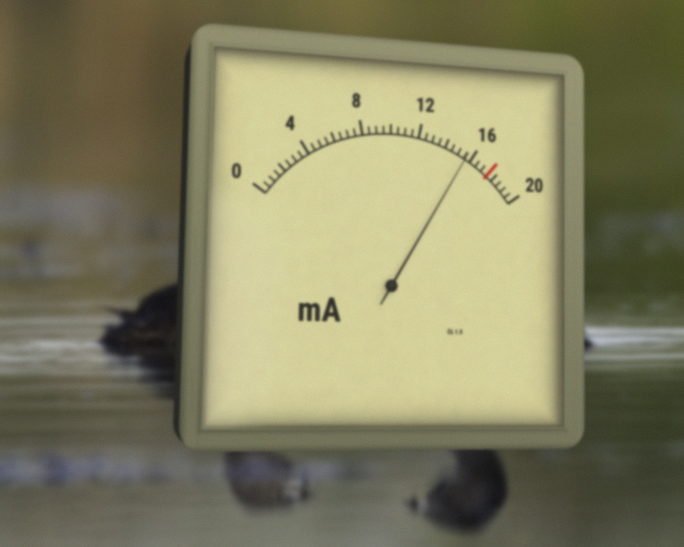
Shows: 15.5 mA
